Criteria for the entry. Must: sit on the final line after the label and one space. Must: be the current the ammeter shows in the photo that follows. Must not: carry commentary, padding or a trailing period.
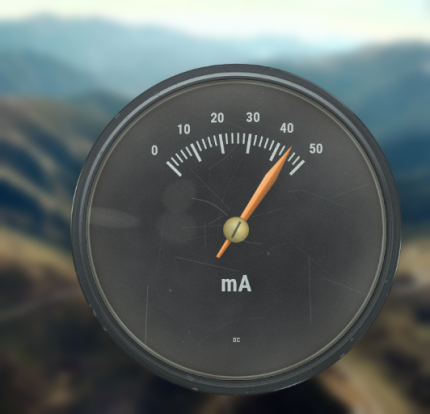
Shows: 44 mA
